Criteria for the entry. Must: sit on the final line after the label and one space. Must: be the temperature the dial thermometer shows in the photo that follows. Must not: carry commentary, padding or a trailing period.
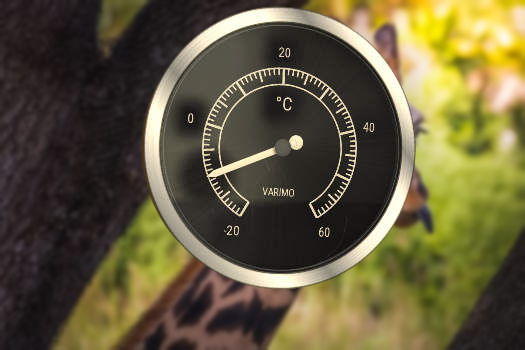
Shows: -10 °C
